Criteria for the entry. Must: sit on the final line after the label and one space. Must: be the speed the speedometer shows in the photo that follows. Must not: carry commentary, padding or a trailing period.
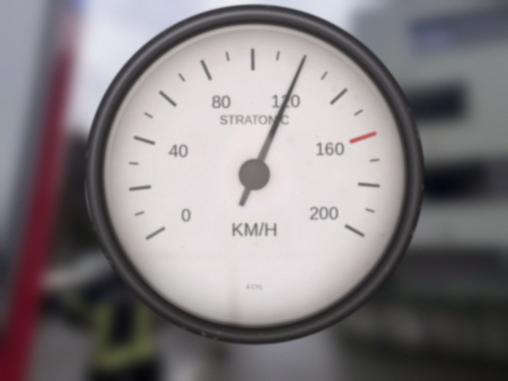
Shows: 120 km/h
